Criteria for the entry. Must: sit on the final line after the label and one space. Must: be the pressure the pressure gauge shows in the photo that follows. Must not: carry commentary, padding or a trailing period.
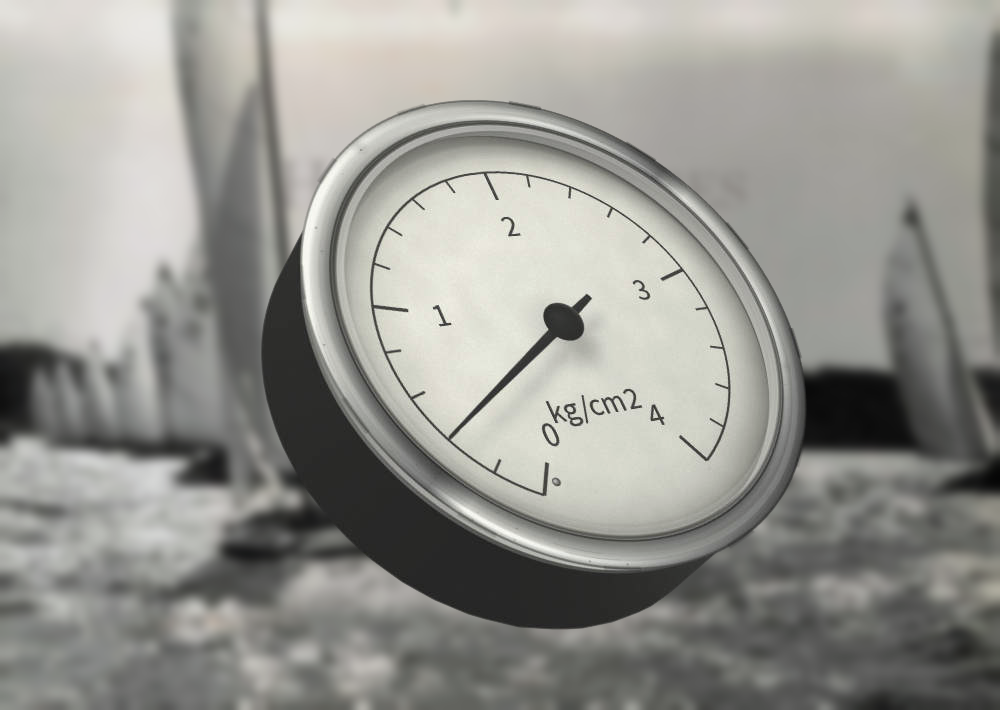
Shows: 0.4 kg/cm²
